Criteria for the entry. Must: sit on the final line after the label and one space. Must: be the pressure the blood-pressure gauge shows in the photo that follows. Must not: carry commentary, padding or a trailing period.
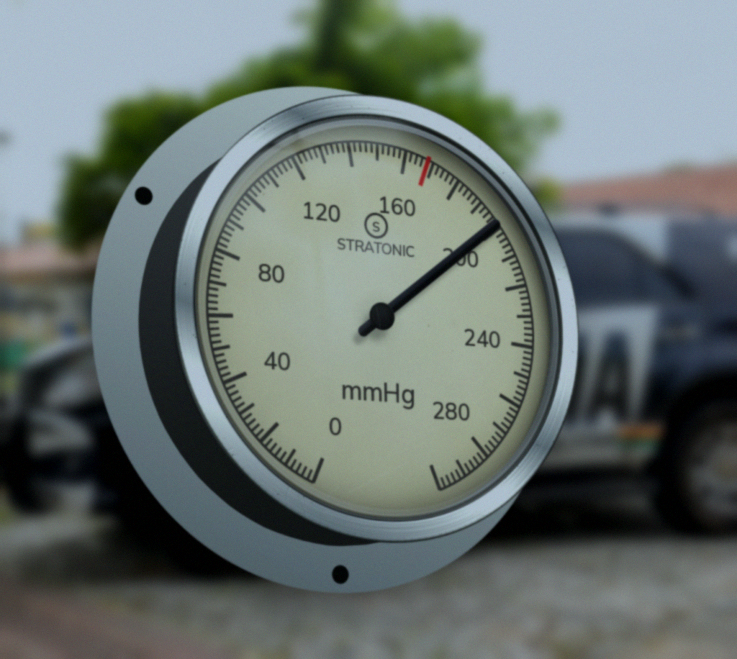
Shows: 198 mmHg
